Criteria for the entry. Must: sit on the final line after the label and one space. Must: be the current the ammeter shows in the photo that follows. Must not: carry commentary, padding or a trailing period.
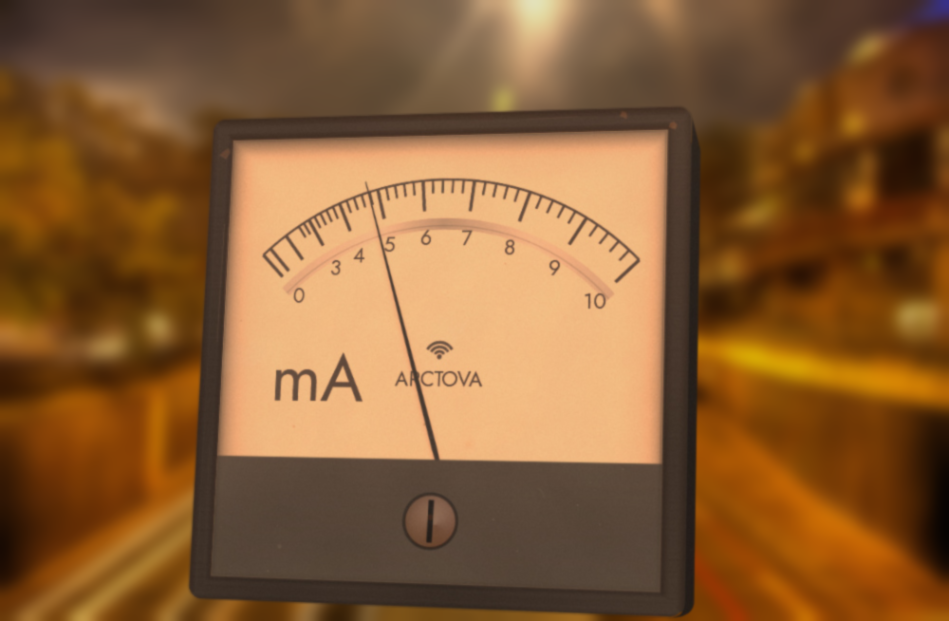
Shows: 4.8 mA
